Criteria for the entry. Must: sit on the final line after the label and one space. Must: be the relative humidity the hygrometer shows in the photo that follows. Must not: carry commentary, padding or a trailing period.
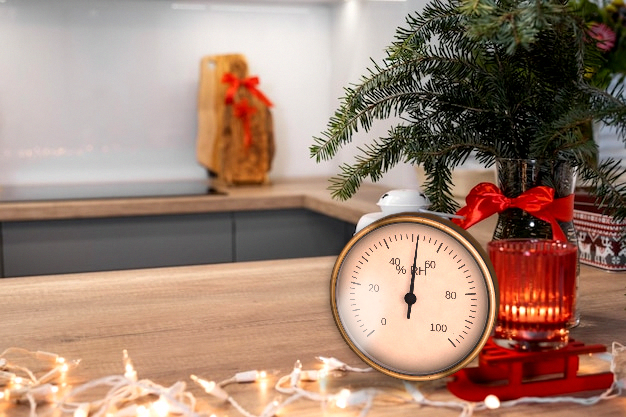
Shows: 52 %
